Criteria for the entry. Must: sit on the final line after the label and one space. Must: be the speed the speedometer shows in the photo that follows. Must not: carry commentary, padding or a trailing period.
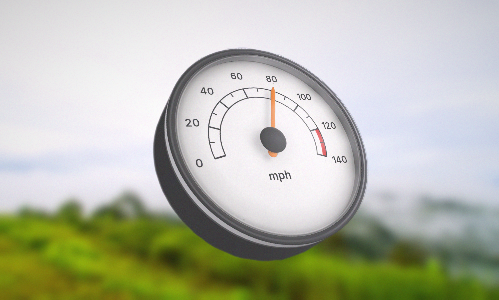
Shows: 80 mph
